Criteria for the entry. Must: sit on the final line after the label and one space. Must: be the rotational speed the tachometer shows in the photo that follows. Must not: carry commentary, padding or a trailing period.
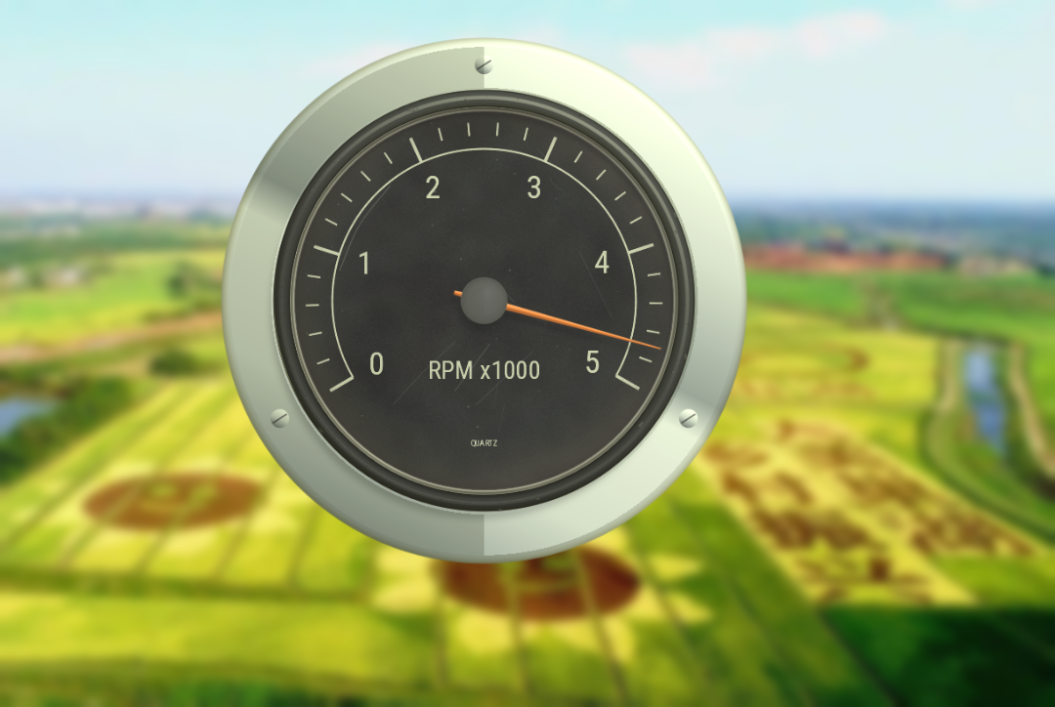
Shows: 4700 rpm
